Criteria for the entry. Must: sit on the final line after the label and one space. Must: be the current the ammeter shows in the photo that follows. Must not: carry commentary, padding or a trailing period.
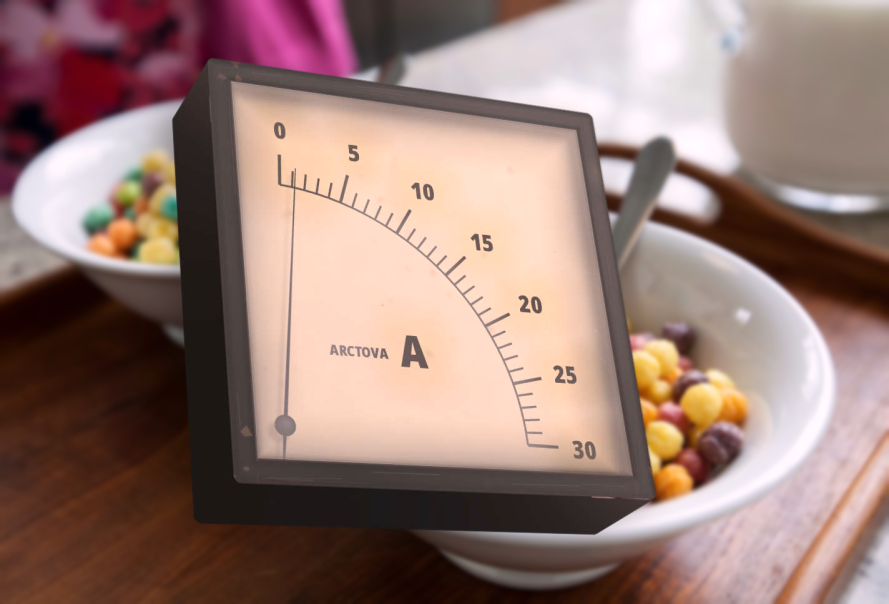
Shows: 1 A
